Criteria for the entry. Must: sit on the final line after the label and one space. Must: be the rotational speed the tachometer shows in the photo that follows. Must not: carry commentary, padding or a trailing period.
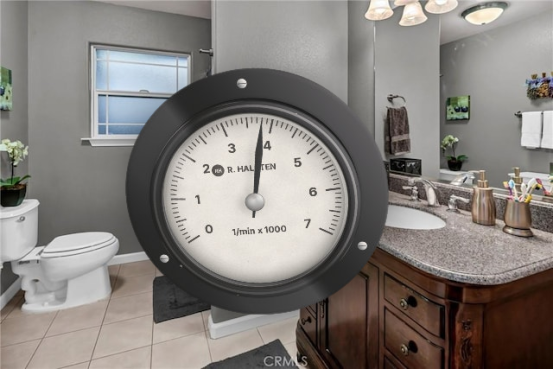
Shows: 3800 rpm
